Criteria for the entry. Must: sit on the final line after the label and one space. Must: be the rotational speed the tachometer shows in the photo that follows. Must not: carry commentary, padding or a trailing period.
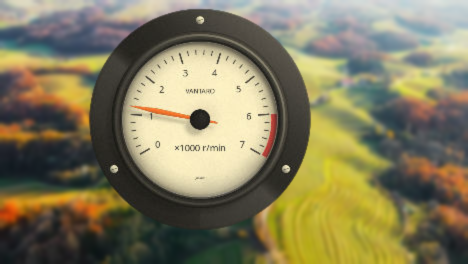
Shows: 1200 rpm
